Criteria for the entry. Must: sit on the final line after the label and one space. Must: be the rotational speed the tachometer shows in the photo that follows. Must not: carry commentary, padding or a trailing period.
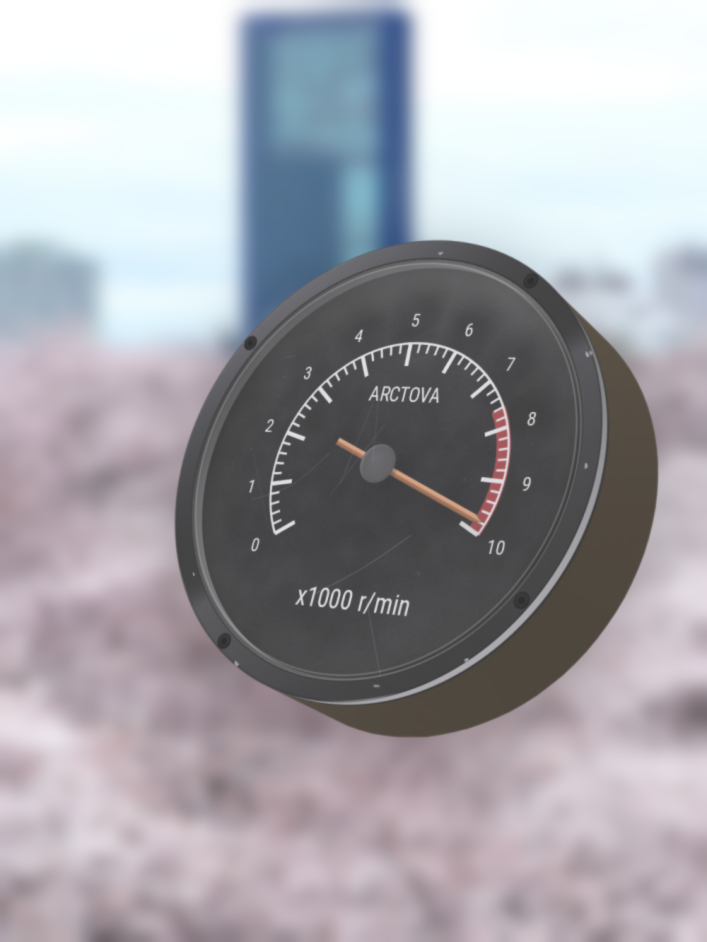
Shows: 9800 rpm
